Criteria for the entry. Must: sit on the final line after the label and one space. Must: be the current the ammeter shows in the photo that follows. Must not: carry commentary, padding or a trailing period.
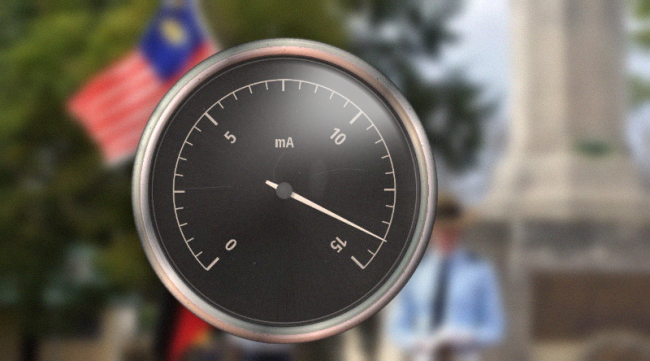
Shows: 14 mA
